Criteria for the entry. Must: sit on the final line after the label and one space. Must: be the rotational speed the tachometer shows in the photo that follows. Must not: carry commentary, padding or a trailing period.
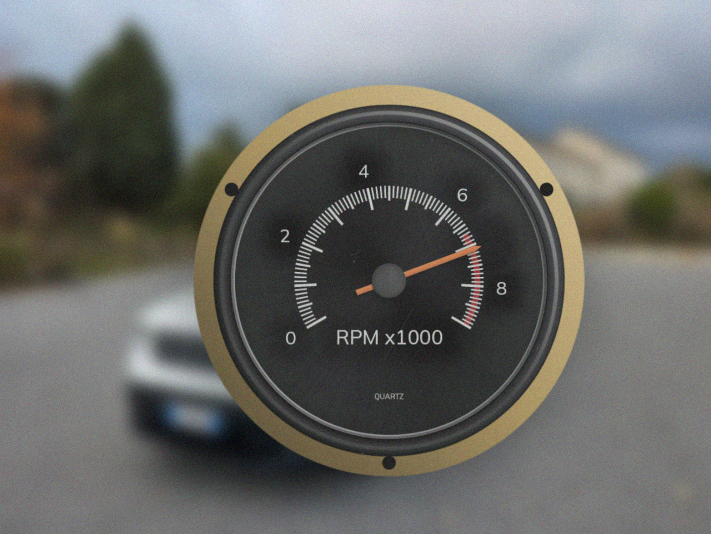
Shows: 7100 rpm
